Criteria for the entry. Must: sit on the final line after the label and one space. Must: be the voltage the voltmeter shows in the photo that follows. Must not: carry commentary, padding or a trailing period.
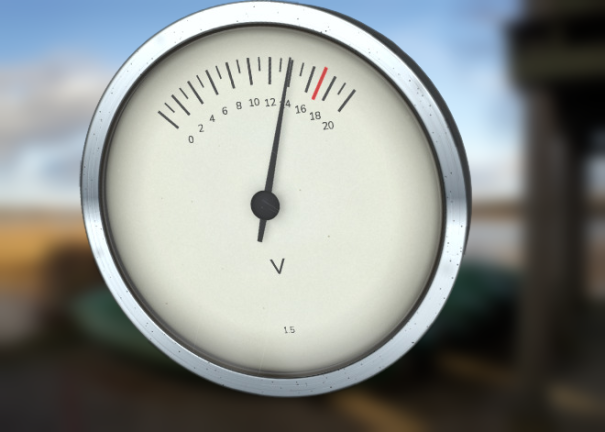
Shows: 14 V
